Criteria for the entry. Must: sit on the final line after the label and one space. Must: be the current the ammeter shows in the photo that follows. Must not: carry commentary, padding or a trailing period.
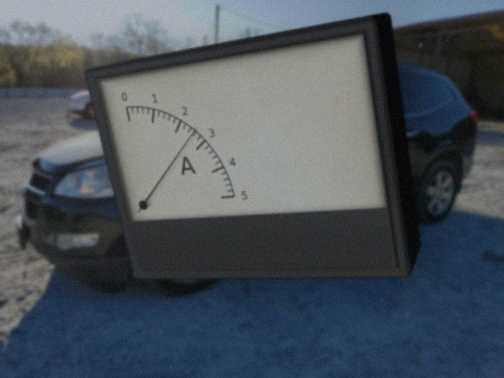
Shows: 2.6 A
